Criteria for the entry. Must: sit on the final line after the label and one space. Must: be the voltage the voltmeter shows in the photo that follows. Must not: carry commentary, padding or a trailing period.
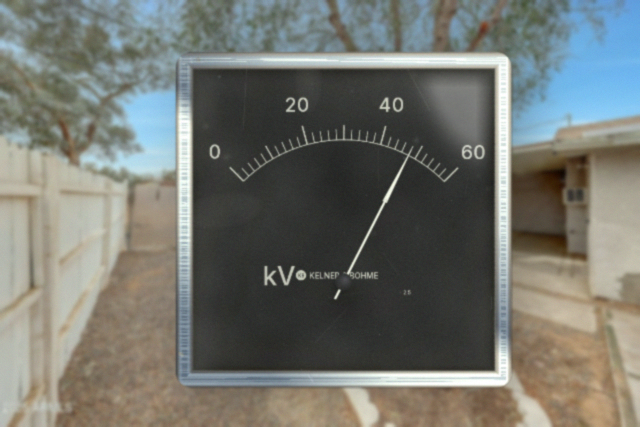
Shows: 48 kV
